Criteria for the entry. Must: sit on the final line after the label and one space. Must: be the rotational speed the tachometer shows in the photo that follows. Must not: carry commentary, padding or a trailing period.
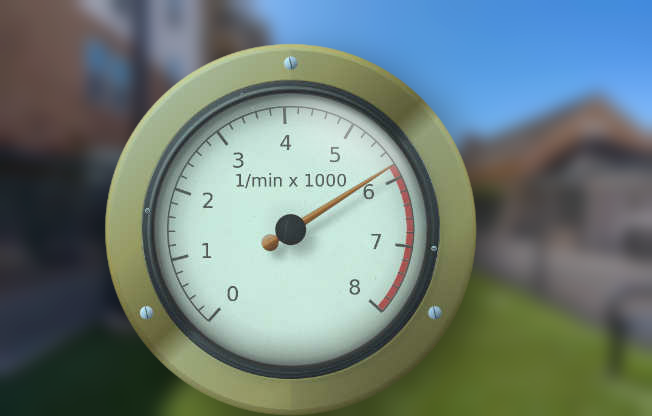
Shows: 5800 rpm
